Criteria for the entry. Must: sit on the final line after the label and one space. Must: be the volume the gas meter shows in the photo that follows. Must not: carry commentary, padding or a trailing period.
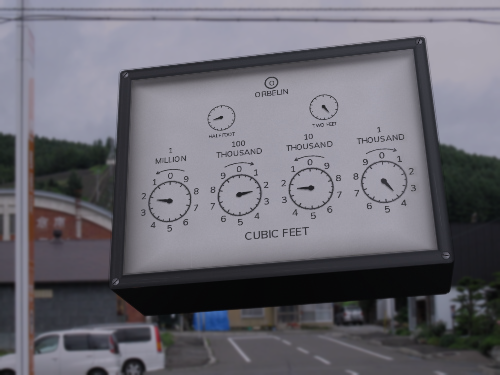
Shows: 222400 ft³
